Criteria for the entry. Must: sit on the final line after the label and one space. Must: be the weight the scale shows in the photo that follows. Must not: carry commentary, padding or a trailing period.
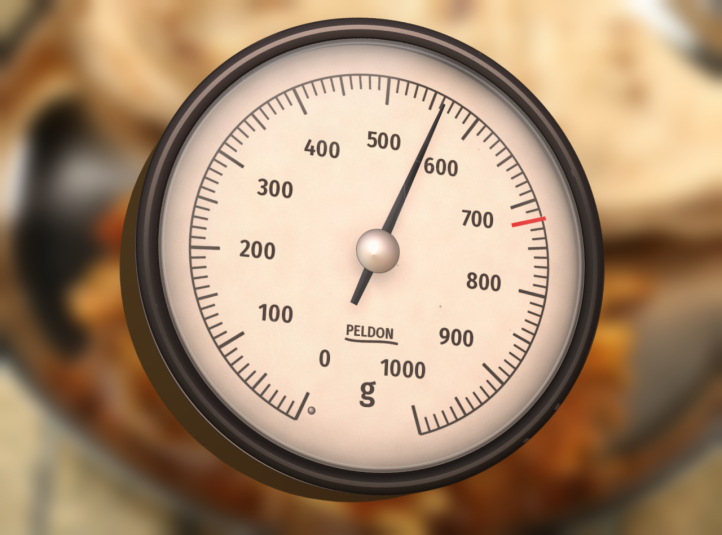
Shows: 560 g
